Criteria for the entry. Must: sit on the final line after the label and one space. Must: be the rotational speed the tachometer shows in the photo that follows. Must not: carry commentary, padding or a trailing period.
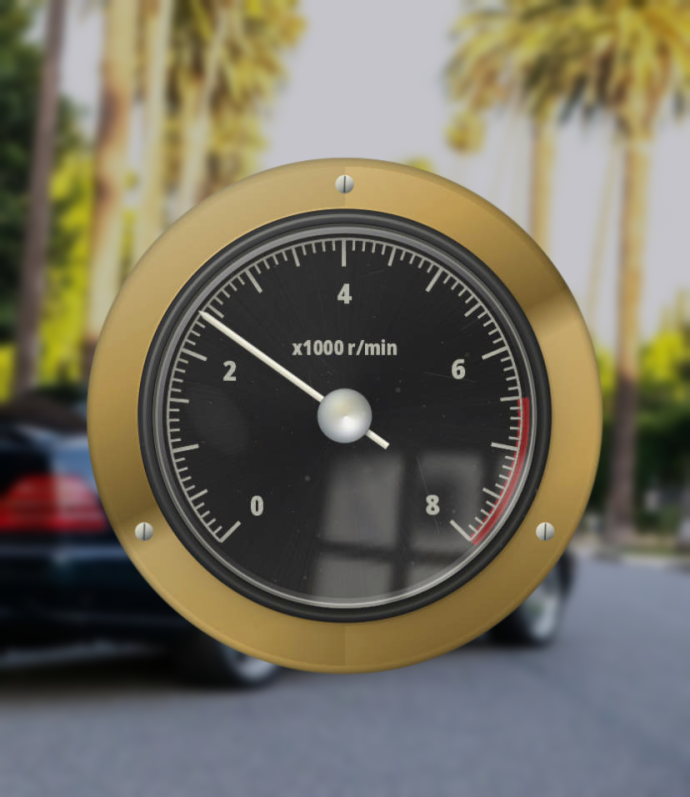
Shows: 2400 rpm
